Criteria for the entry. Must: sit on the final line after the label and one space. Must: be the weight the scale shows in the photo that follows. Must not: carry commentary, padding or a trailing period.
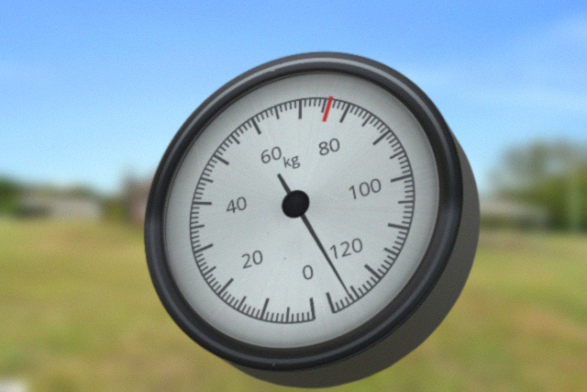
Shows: 126 kg
